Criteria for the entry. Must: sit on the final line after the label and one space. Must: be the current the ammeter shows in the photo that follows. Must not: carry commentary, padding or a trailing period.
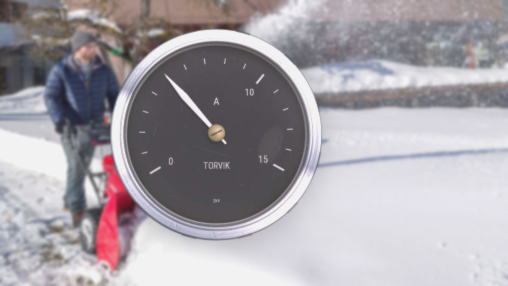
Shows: 5 A
